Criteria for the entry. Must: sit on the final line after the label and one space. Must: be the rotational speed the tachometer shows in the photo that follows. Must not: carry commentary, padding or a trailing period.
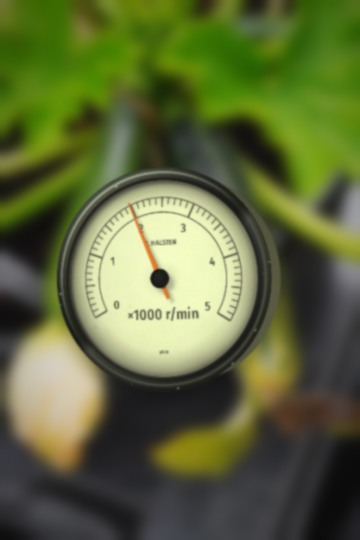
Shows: 2000 rpm
